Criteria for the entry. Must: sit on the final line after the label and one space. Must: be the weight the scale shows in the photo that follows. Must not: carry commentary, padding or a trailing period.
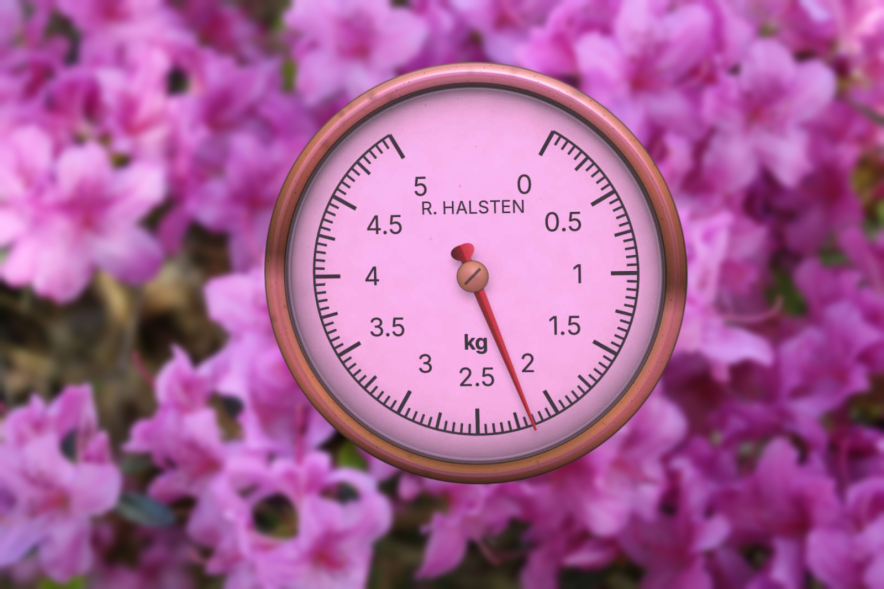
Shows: 2.15 kg
